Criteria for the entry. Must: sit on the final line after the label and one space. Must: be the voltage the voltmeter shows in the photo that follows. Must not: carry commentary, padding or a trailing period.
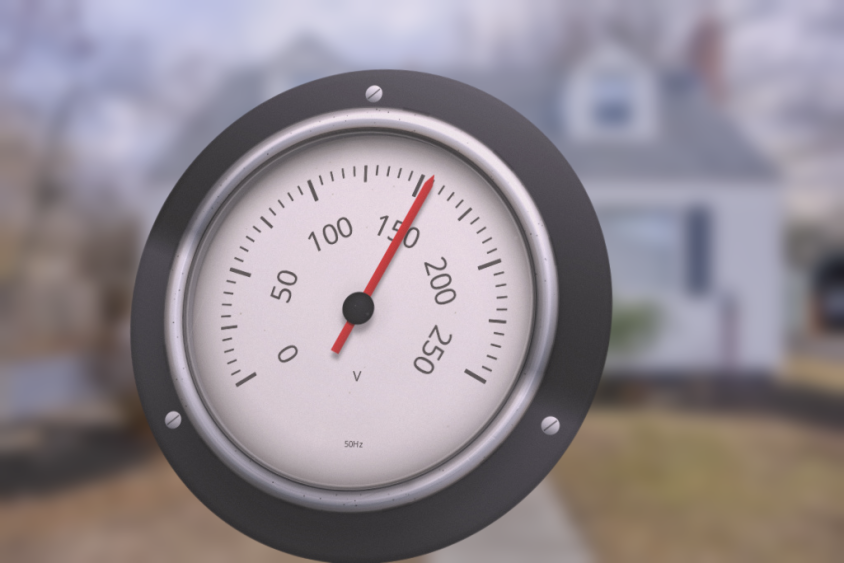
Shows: 155 V
